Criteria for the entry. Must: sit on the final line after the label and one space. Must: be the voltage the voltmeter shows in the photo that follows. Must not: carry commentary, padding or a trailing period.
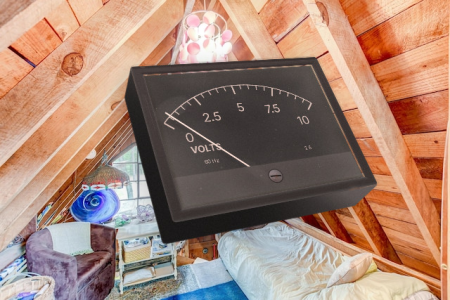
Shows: 0.5 V
